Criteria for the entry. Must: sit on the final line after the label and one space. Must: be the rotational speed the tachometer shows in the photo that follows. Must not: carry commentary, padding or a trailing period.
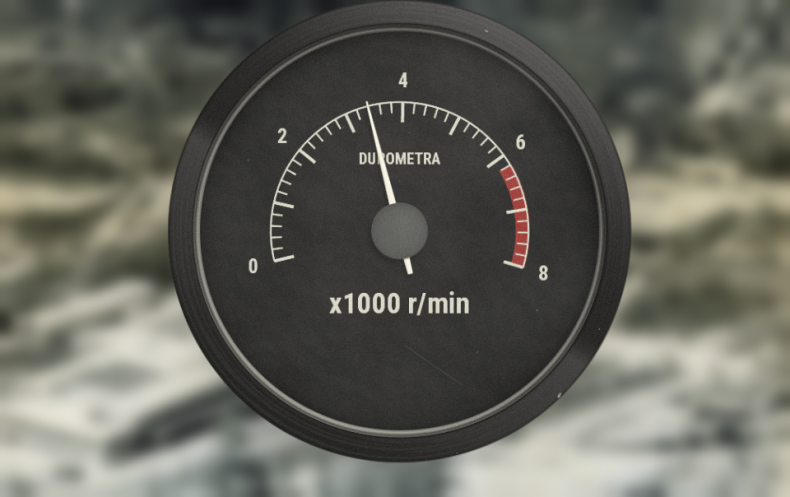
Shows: 3400 rpm
